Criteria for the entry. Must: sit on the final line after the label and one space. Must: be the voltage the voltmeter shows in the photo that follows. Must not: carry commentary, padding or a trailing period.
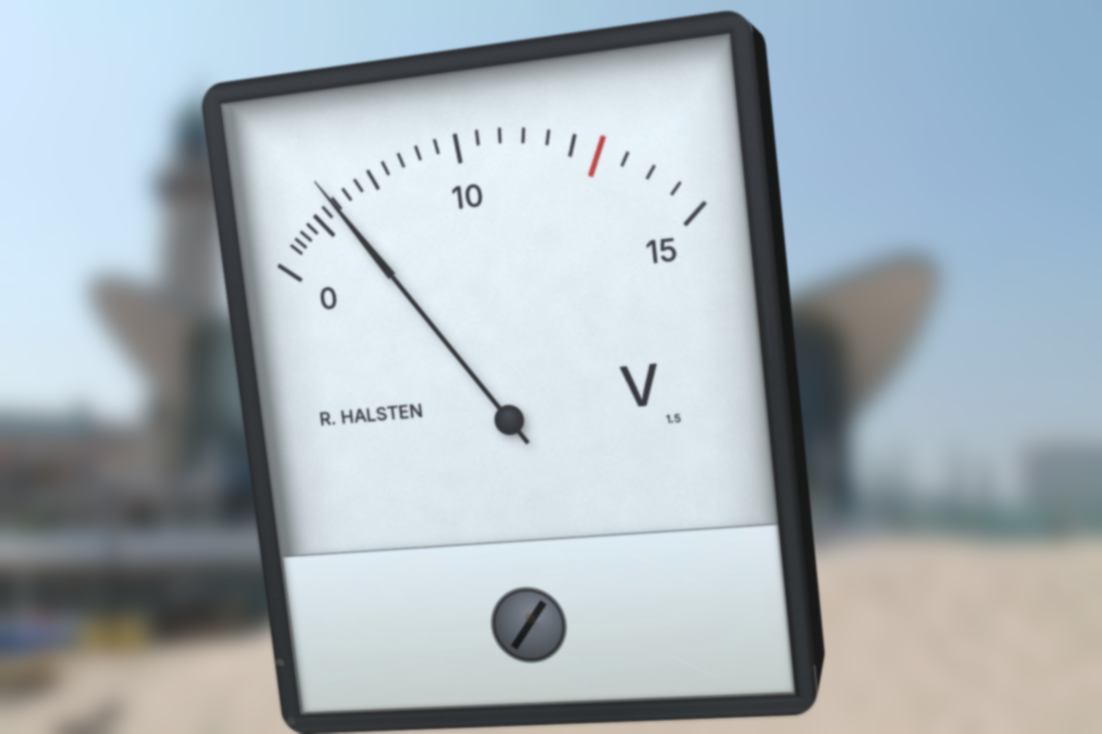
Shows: 6 V
